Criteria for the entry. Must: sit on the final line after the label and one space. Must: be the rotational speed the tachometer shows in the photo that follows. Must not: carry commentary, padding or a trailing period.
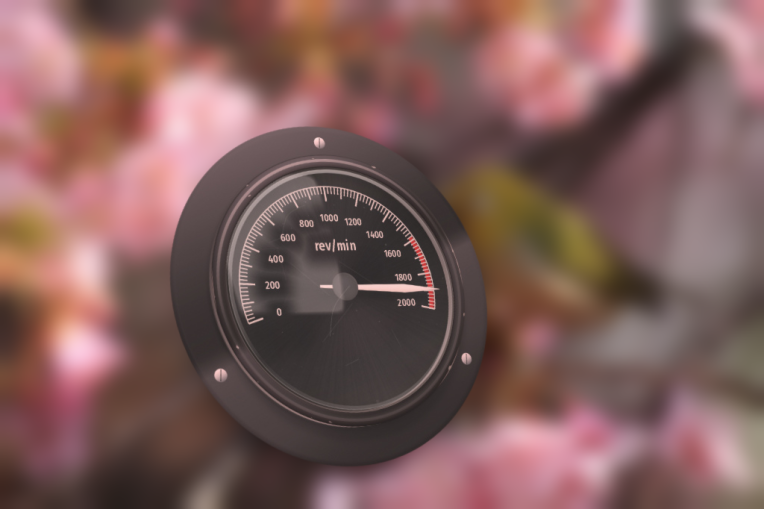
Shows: 1900 rpm
